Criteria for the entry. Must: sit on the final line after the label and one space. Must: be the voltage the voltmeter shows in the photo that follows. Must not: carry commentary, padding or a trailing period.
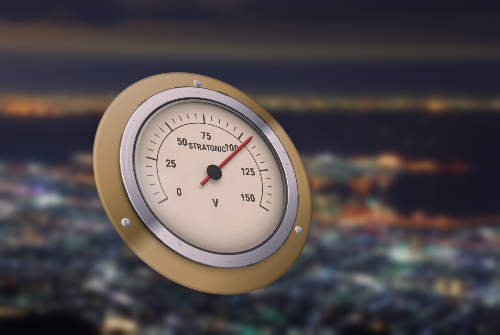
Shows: 105 V
